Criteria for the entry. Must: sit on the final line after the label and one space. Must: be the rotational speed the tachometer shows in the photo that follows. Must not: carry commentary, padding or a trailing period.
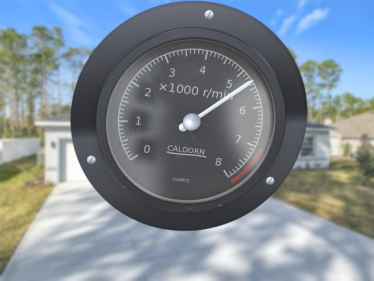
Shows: 5300 rpm
